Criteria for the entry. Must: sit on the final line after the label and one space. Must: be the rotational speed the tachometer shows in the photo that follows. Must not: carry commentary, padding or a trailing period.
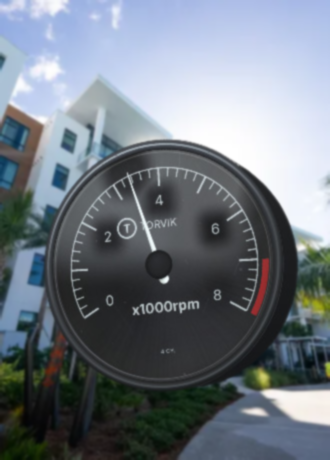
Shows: 3400 rpm
